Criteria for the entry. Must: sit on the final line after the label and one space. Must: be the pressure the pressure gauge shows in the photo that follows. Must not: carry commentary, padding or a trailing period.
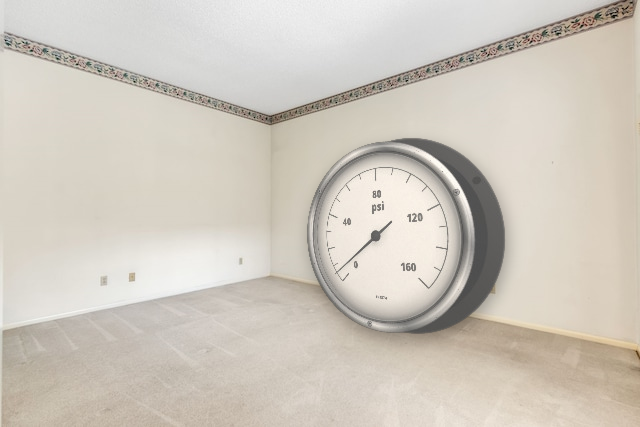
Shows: 5 psi
